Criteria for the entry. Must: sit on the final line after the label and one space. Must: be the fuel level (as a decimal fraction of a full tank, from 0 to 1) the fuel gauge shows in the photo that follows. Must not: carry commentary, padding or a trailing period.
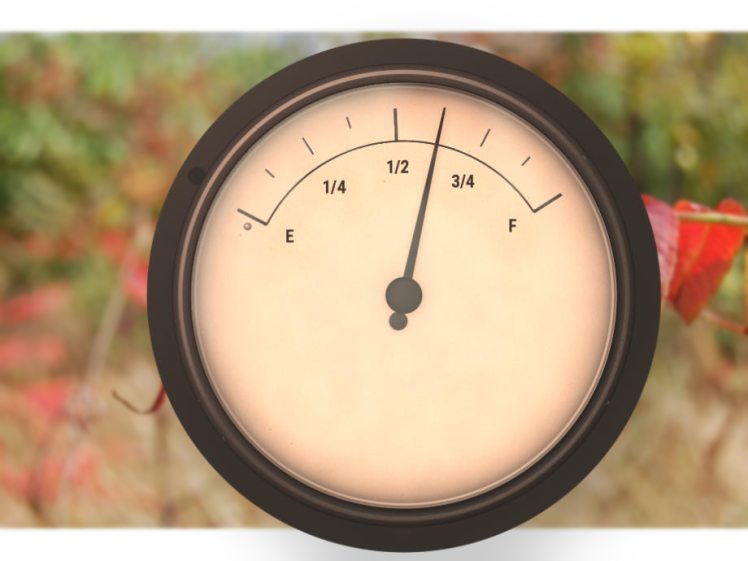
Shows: 0.625
